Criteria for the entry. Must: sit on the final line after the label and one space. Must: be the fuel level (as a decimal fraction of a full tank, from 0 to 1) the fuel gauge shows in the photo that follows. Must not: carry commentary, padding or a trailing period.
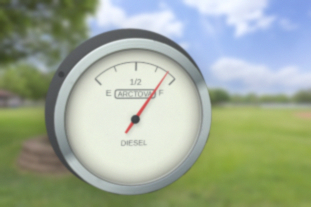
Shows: 0.875
